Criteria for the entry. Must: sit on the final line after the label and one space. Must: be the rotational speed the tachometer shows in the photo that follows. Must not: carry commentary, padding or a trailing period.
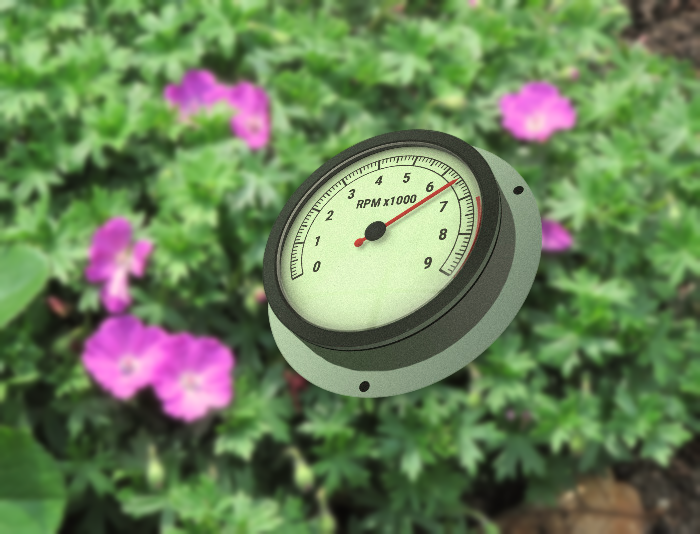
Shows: 6500 rpm
